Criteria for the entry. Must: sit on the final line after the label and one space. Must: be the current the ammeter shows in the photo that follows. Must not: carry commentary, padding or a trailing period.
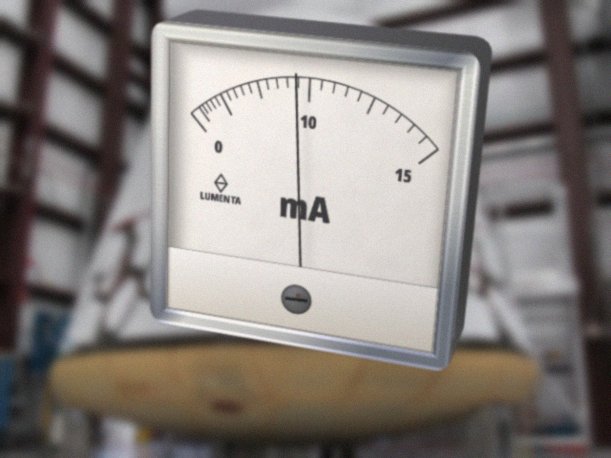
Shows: 9.5 mA
